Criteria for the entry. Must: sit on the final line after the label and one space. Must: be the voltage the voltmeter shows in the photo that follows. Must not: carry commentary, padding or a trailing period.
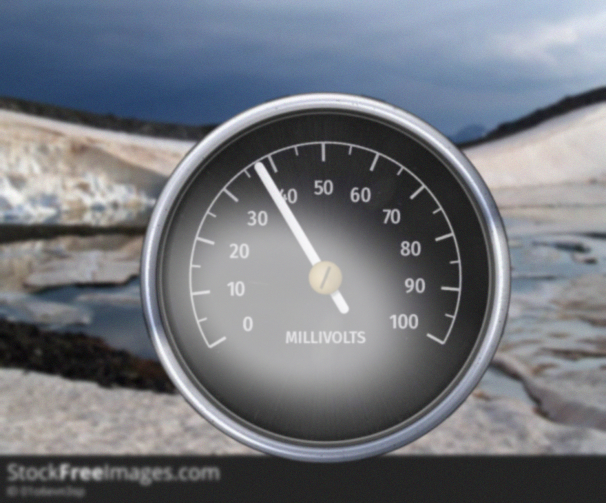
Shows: 37.5 mV
